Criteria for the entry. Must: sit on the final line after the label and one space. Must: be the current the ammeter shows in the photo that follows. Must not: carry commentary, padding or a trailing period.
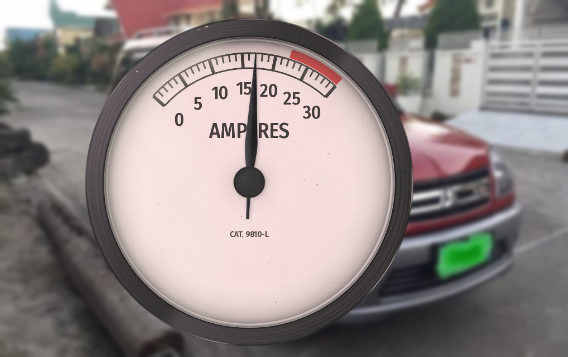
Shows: 17 A
